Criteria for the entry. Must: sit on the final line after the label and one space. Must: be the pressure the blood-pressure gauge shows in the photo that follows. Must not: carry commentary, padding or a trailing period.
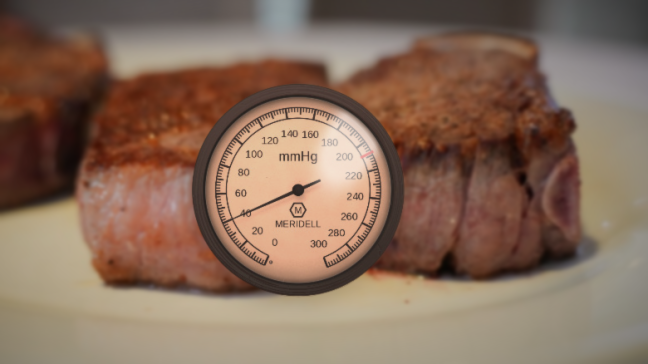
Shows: 40 mmHg
